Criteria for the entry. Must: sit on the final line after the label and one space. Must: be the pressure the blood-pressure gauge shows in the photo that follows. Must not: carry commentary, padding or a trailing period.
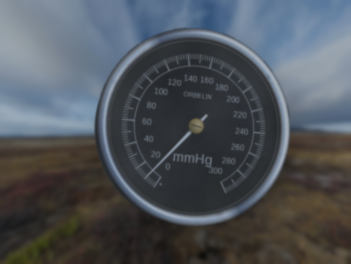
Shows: 10 mmHg
